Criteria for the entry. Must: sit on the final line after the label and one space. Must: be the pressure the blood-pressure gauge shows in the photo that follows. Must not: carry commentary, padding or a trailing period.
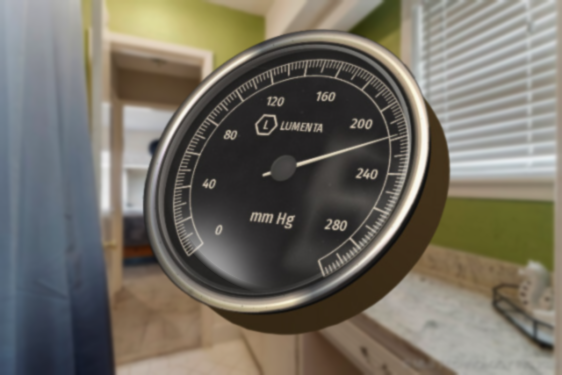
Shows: 220 mmHg
